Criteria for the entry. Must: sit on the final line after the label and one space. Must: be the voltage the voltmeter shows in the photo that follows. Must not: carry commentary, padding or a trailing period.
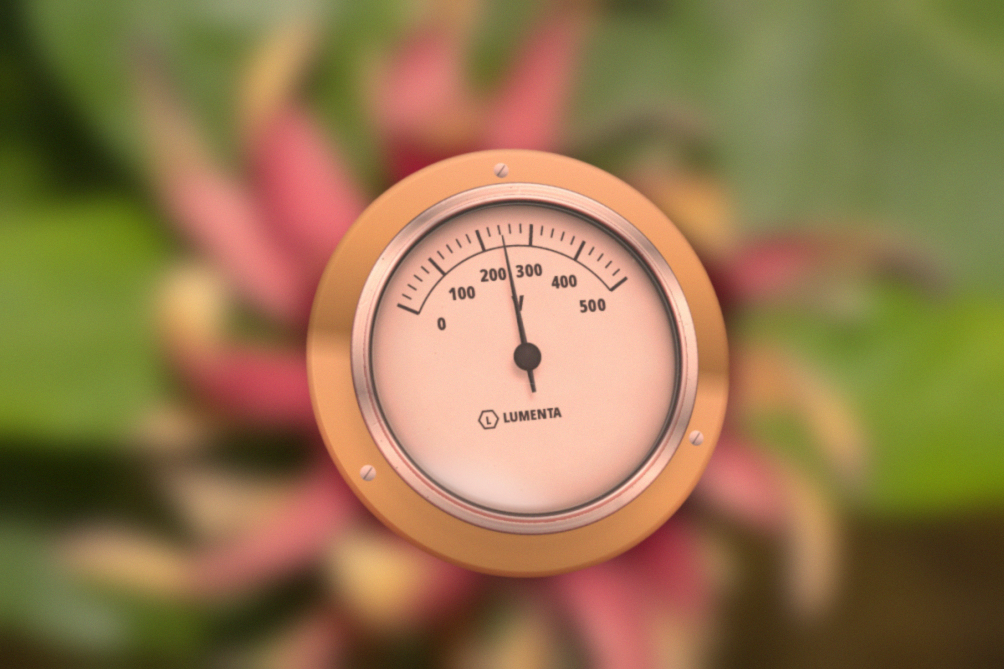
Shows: 240 V
